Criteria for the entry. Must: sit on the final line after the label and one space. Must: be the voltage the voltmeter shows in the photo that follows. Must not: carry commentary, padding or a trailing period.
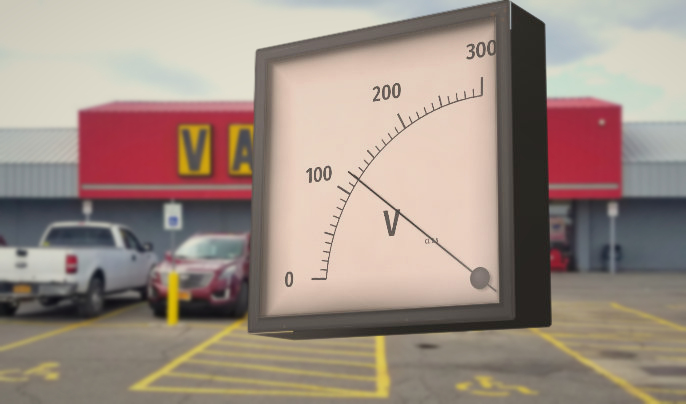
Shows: 120 V
